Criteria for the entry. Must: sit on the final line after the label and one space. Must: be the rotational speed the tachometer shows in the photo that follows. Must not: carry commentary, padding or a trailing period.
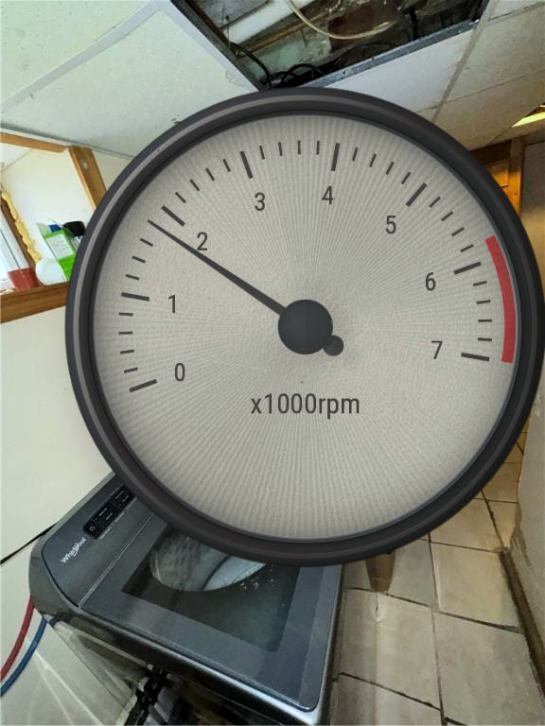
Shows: 1800 rpm
